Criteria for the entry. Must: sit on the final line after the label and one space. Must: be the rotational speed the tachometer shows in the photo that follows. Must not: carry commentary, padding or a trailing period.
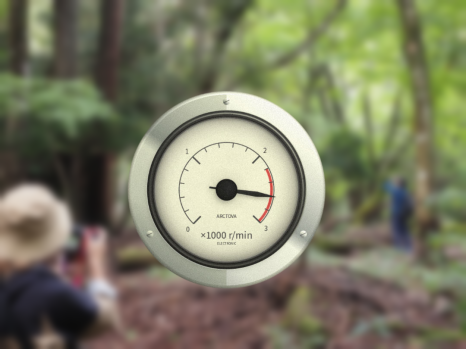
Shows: 2600 rpm
